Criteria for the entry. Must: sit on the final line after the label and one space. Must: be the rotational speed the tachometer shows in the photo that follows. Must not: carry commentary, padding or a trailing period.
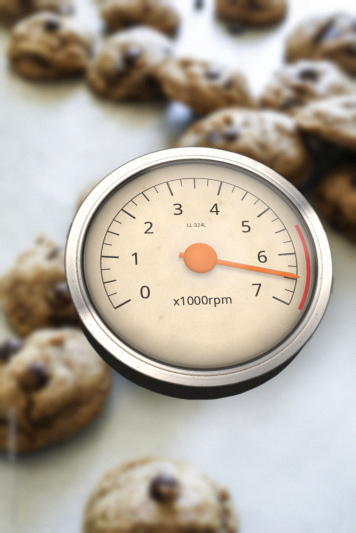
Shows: 6500 rpm
